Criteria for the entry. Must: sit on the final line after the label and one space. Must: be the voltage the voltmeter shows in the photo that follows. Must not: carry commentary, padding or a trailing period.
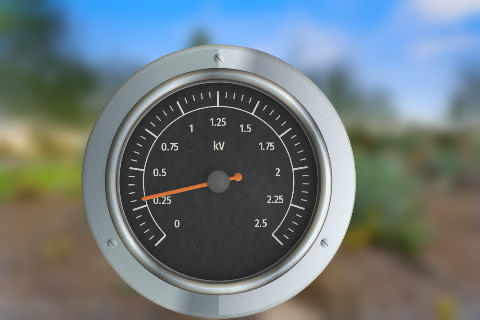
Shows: 0.3 kV
